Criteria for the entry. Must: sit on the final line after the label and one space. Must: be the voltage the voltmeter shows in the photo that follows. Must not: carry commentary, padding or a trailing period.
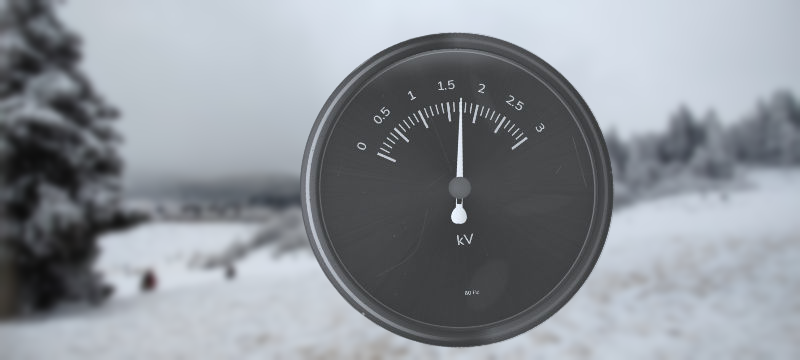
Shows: 1.7 kV
